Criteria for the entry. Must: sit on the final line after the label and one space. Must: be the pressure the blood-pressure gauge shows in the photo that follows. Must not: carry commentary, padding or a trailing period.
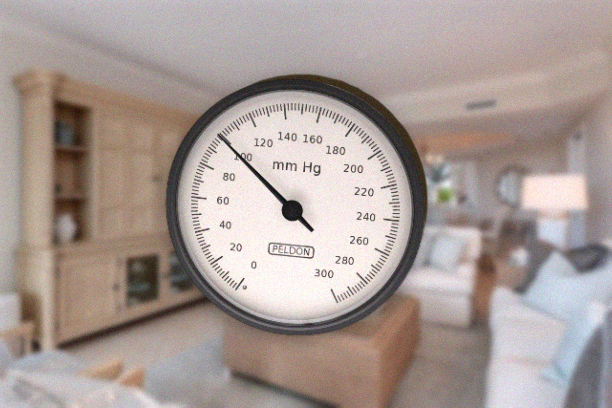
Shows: 100 mmHg
